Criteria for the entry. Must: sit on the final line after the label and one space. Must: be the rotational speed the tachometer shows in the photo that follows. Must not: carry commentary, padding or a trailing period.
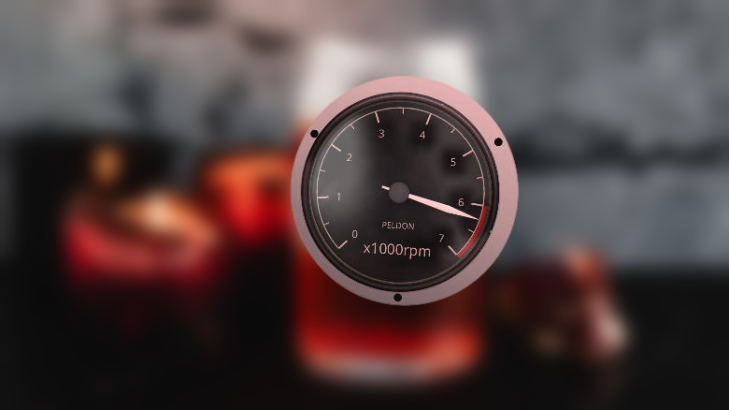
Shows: 6250 rpm
